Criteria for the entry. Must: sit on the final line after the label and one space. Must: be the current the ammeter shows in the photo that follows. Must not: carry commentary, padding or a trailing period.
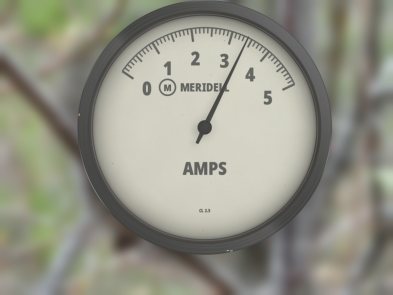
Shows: 3.4 A
